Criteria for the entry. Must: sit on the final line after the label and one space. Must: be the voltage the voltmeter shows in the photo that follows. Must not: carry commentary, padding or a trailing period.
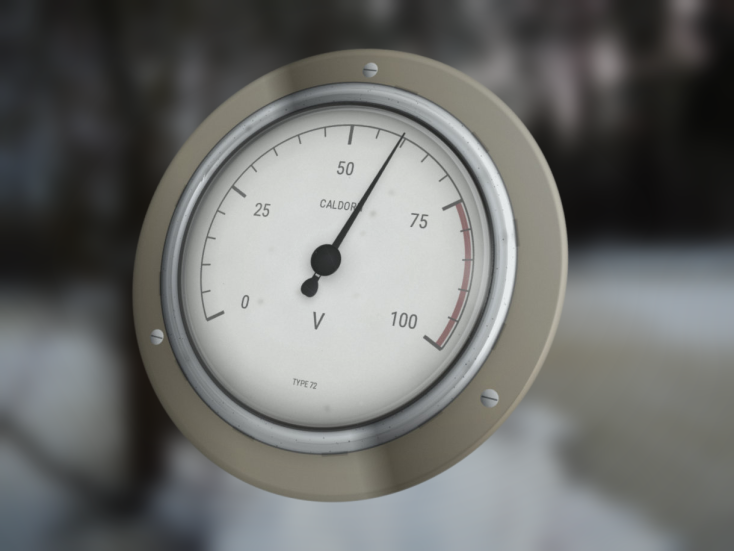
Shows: 60 V
